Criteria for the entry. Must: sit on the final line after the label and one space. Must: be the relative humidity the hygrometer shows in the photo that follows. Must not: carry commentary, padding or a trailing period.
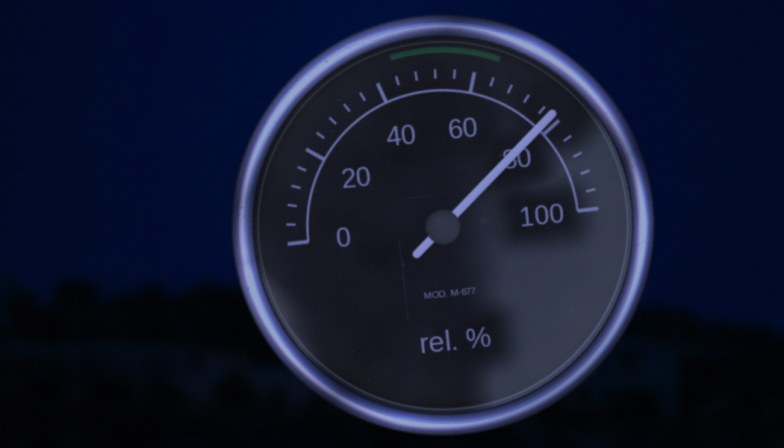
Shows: 78 %
